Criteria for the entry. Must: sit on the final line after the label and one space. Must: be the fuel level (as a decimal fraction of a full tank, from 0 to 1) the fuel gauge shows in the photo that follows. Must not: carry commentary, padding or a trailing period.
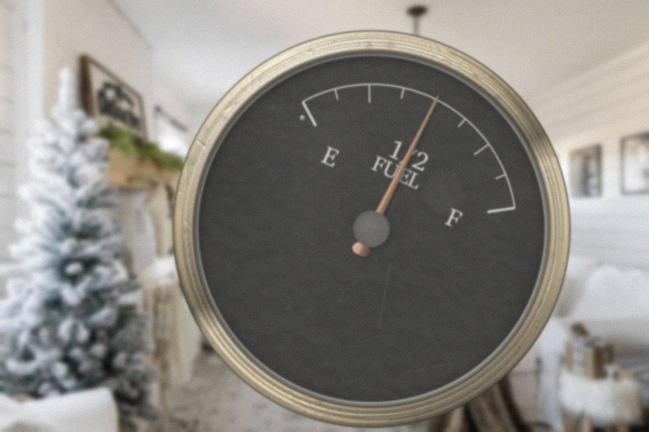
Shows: 0.5
